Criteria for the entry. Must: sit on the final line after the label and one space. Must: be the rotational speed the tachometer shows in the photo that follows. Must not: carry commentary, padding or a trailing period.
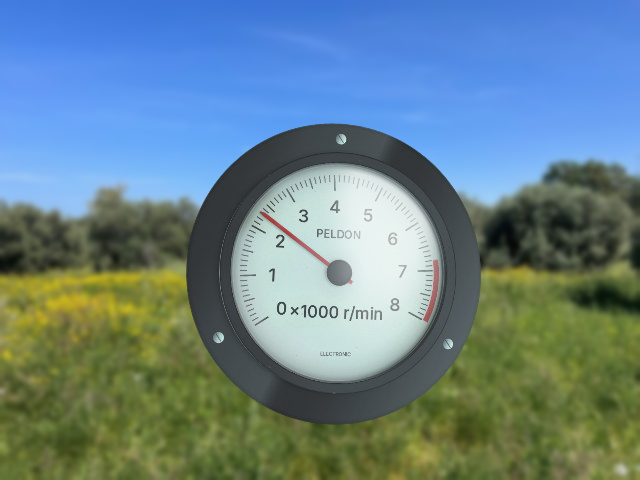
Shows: 2300 rpm
